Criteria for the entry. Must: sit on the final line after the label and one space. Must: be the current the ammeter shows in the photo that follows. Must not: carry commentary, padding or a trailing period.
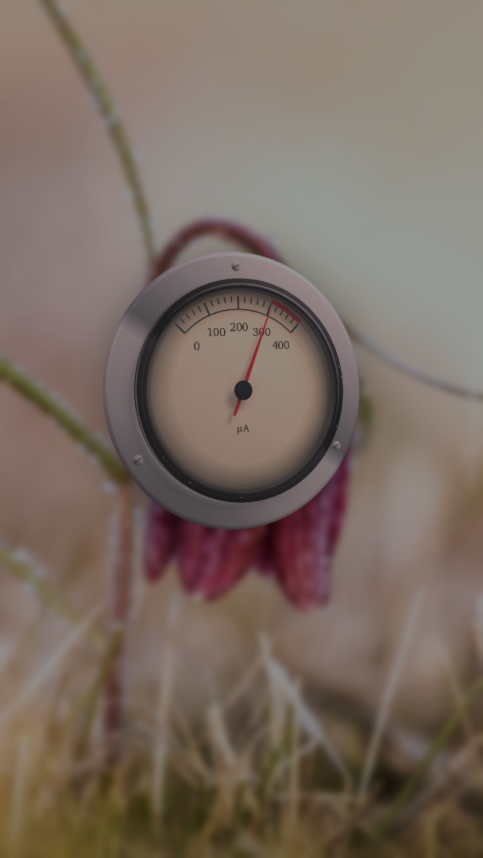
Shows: 300 µA
